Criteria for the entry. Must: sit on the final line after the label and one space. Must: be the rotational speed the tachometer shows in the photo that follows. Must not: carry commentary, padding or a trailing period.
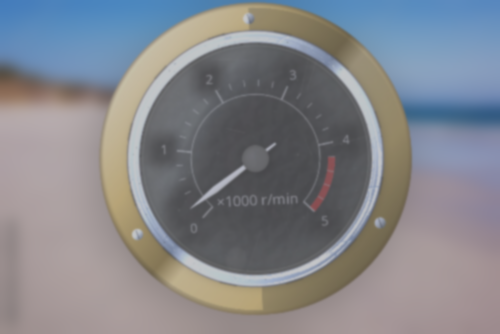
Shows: 200 rpm
